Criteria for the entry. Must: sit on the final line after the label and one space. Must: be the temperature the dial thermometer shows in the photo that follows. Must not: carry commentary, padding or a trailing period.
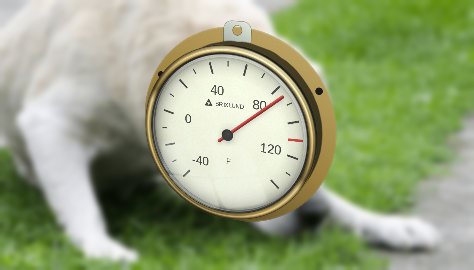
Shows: 85 °F
